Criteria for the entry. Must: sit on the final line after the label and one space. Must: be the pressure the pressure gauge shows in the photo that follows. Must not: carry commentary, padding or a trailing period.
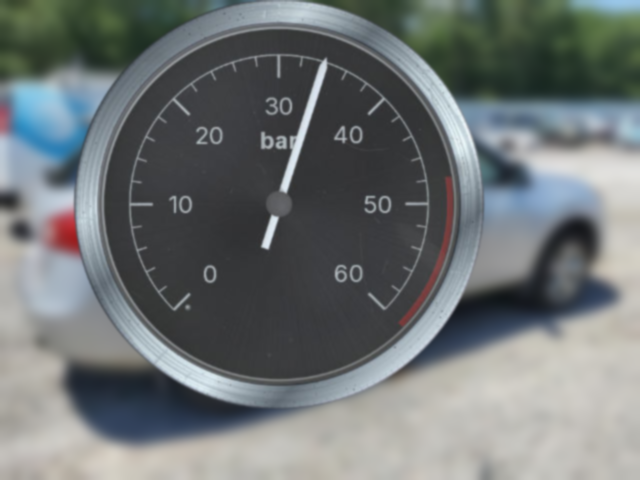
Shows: 34 bar
